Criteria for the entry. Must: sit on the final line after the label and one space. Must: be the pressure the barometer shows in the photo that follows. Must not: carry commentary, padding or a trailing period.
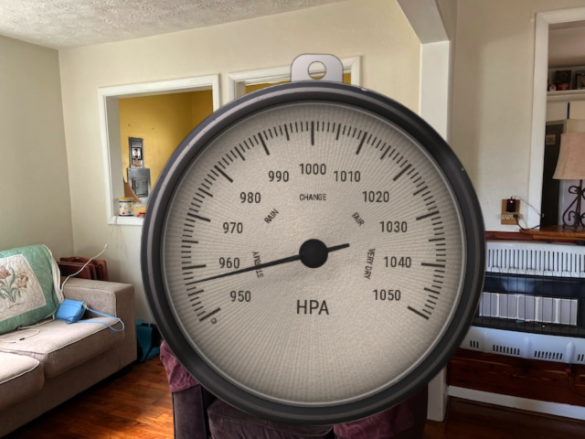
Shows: 957 hPa
